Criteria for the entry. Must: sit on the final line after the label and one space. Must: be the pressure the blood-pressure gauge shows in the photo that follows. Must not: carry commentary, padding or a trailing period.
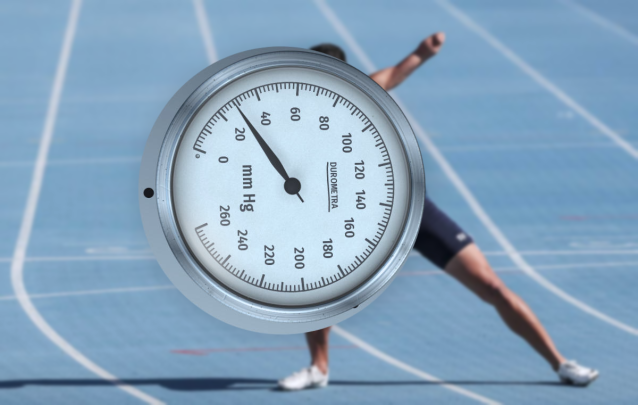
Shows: 28 mmHg
